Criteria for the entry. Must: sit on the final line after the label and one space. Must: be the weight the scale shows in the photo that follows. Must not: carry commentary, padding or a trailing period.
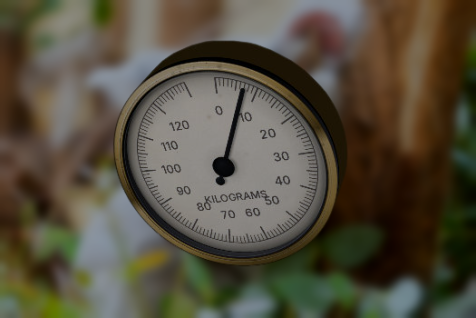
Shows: 7 kg
